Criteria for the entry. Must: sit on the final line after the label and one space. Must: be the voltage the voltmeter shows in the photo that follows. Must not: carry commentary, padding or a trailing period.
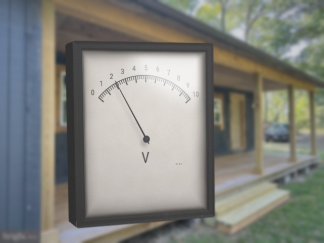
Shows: 2 V
